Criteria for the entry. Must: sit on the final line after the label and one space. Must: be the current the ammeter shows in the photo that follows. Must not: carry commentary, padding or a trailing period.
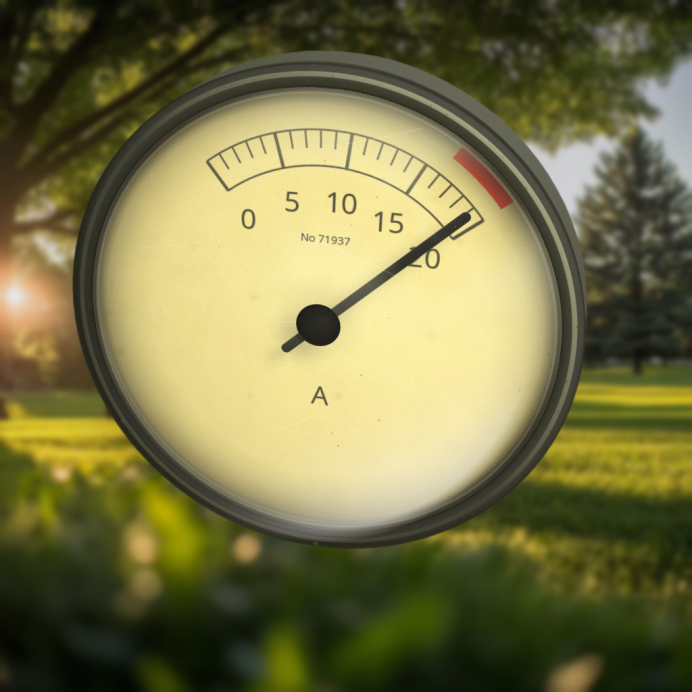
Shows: 19 A
